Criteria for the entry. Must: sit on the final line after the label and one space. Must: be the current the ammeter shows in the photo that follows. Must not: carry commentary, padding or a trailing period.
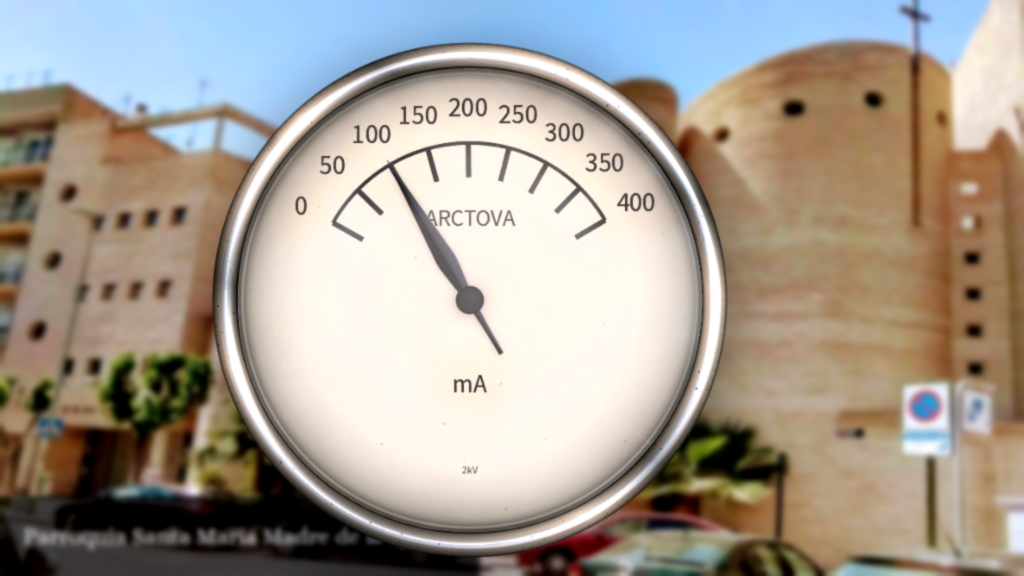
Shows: 100 mA
